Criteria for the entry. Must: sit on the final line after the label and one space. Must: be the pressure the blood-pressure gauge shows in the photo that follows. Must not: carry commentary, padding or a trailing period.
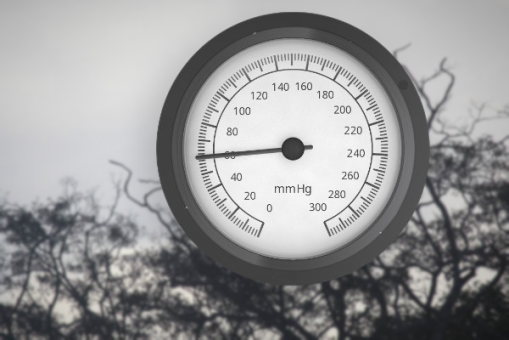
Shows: 60 mmHg
